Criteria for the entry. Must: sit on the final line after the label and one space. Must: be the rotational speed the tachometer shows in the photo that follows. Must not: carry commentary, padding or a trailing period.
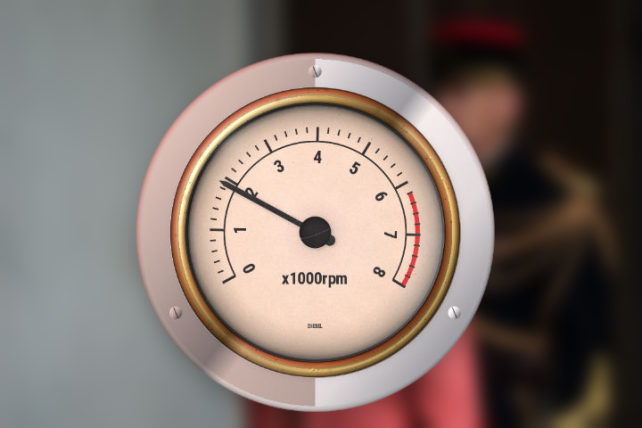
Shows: 1900 rpm
